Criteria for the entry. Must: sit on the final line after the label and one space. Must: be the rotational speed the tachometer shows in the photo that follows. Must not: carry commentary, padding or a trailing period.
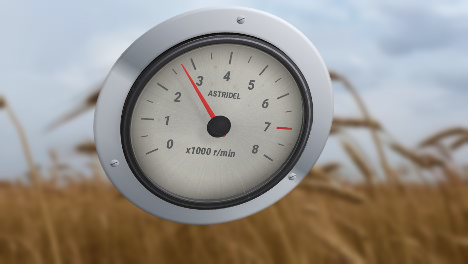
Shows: 2750 rpm
